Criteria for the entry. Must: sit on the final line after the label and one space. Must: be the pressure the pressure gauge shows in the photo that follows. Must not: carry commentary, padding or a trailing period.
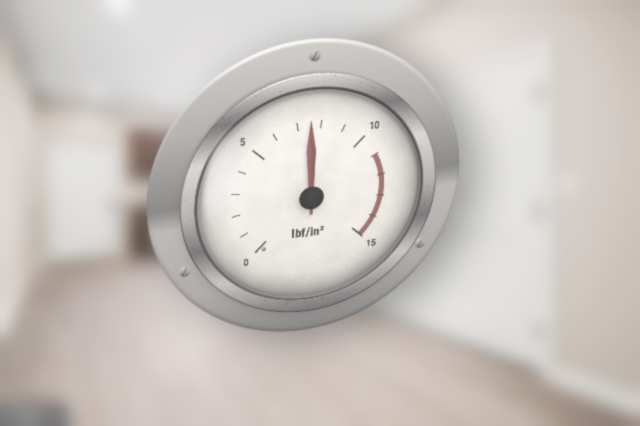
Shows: 7.5 psi
